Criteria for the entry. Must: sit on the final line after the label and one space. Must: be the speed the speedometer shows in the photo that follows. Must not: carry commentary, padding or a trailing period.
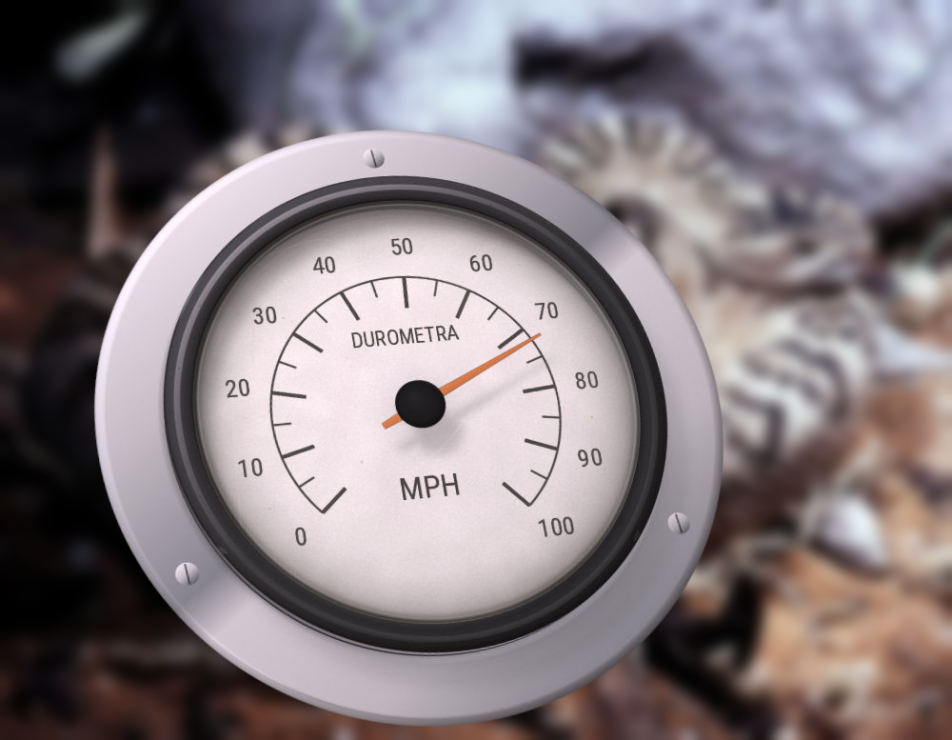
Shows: 72.5 mph
